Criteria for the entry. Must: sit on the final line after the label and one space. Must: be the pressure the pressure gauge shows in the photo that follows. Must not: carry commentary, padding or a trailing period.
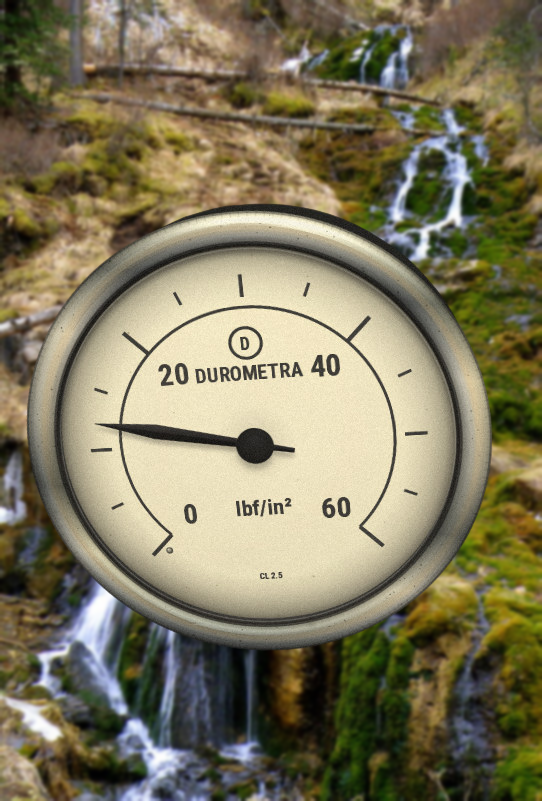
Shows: 12.5 psi
